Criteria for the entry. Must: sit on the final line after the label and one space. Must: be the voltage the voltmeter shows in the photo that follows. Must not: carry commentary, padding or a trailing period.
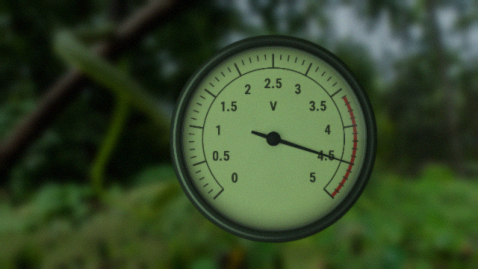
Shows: 4.5 V
